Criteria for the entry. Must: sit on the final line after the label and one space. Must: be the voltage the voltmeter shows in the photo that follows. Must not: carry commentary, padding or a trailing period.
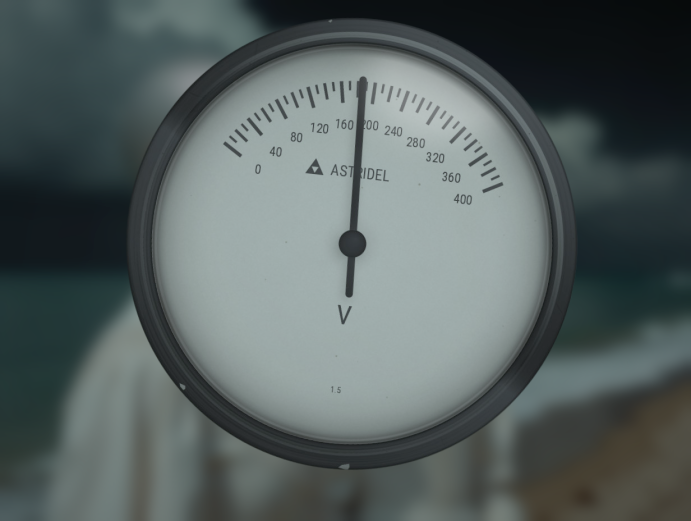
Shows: 185 V
